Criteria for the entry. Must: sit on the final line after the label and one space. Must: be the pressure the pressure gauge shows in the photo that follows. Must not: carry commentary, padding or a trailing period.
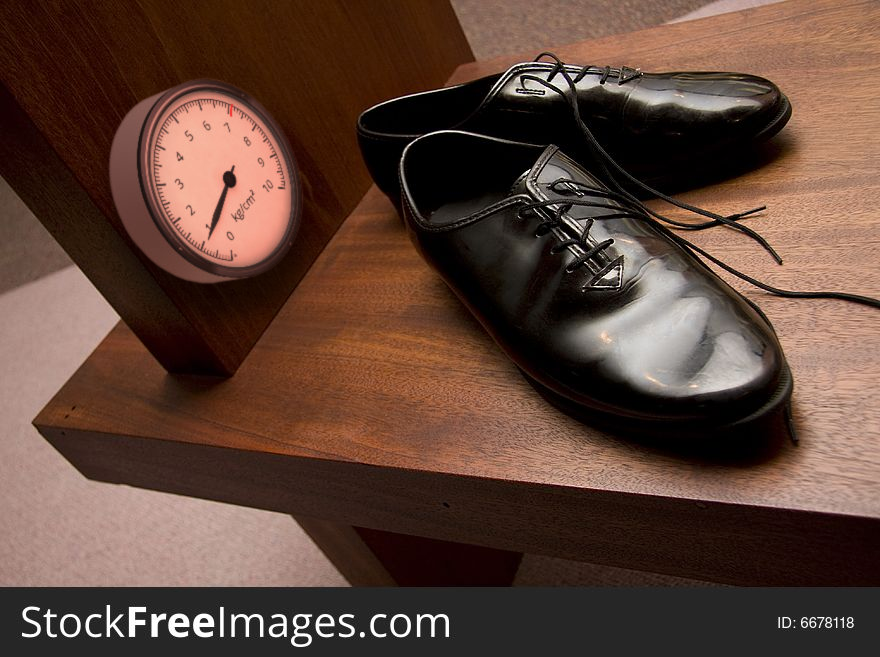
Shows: 1 kg/cm²
